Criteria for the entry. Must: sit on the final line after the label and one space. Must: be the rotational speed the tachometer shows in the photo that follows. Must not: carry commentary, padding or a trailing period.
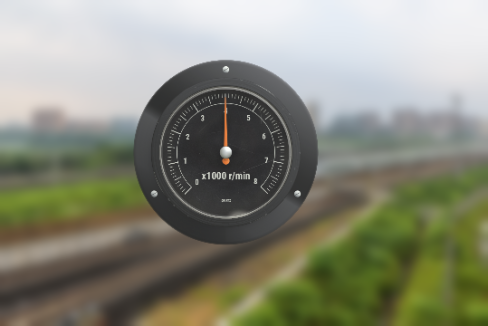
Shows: 4000 rpm
